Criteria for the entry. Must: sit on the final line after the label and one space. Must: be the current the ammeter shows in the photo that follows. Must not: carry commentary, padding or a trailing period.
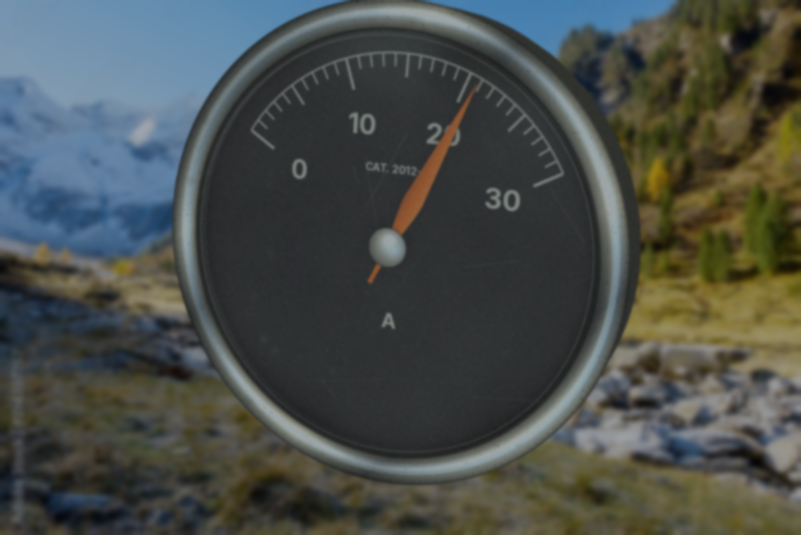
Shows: 21 A
